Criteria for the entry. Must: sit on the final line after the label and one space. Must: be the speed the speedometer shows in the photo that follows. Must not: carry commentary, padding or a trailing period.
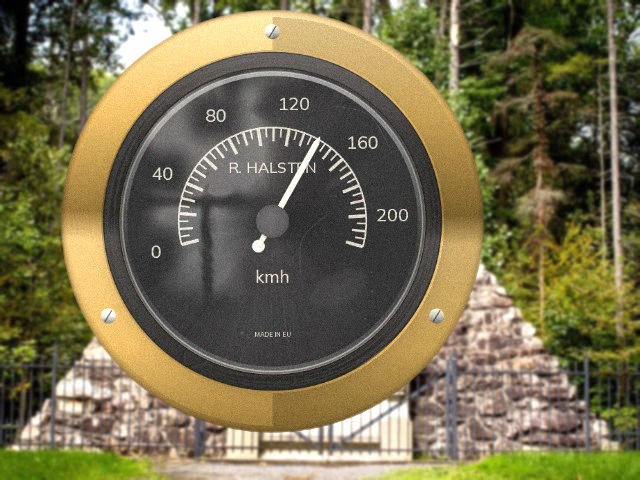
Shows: 140 km/h
